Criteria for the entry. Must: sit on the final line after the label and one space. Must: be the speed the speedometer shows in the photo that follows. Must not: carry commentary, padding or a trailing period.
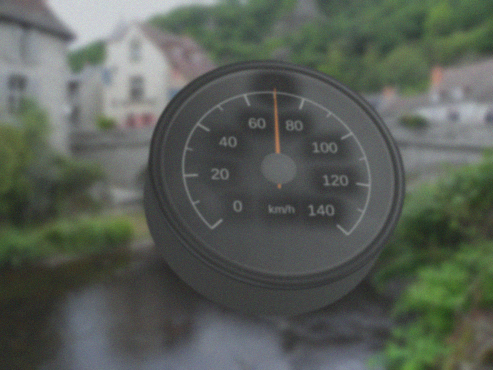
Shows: 70 km/h
